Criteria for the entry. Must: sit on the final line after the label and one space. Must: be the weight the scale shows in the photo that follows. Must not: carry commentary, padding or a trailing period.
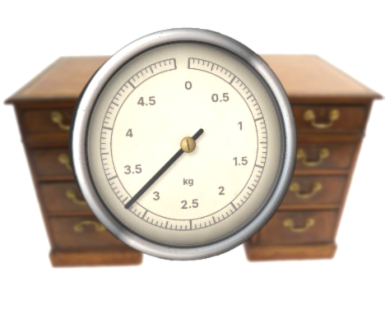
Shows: 3.2 kg
